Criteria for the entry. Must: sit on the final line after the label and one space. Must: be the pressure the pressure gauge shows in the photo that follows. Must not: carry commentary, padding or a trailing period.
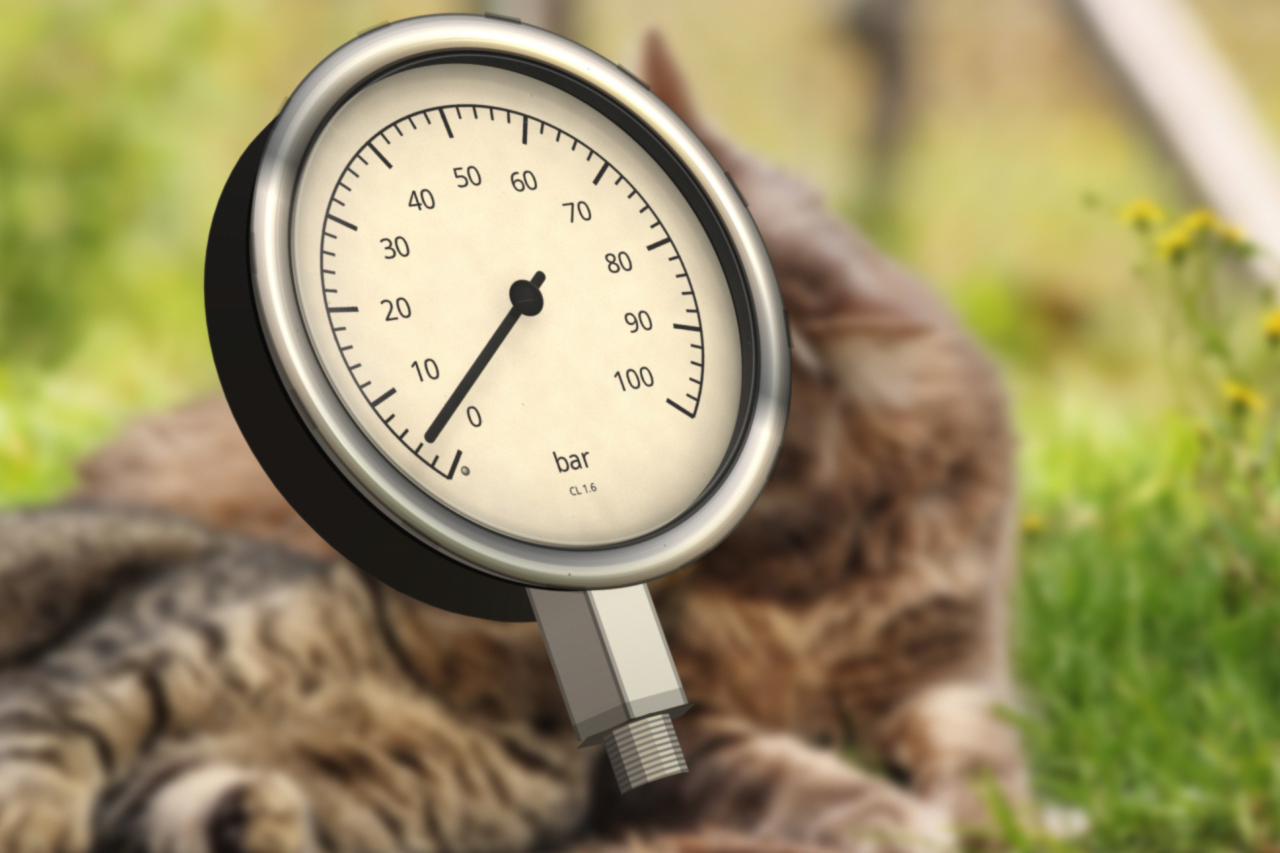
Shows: 4 bar
